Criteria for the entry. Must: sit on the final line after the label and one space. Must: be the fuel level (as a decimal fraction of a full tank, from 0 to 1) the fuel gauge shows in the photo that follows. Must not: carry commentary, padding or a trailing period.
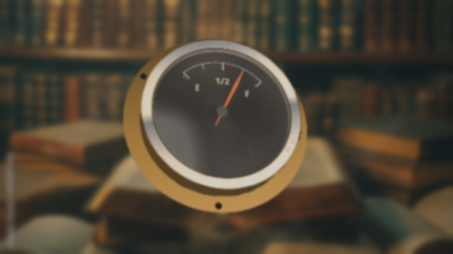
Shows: 0.75
